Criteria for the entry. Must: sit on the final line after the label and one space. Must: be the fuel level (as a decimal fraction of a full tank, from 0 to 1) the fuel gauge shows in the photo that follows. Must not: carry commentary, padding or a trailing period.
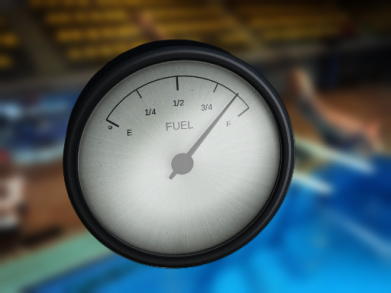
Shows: 0.875
